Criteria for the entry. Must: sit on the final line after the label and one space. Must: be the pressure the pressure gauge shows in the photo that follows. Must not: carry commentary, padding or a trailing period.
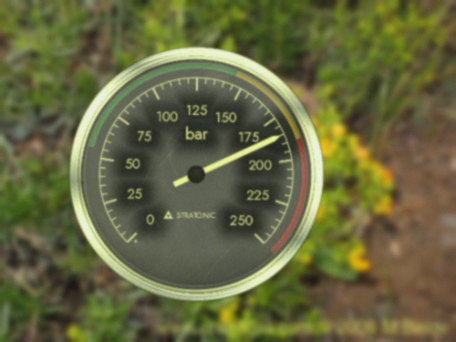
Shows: 185 bar
